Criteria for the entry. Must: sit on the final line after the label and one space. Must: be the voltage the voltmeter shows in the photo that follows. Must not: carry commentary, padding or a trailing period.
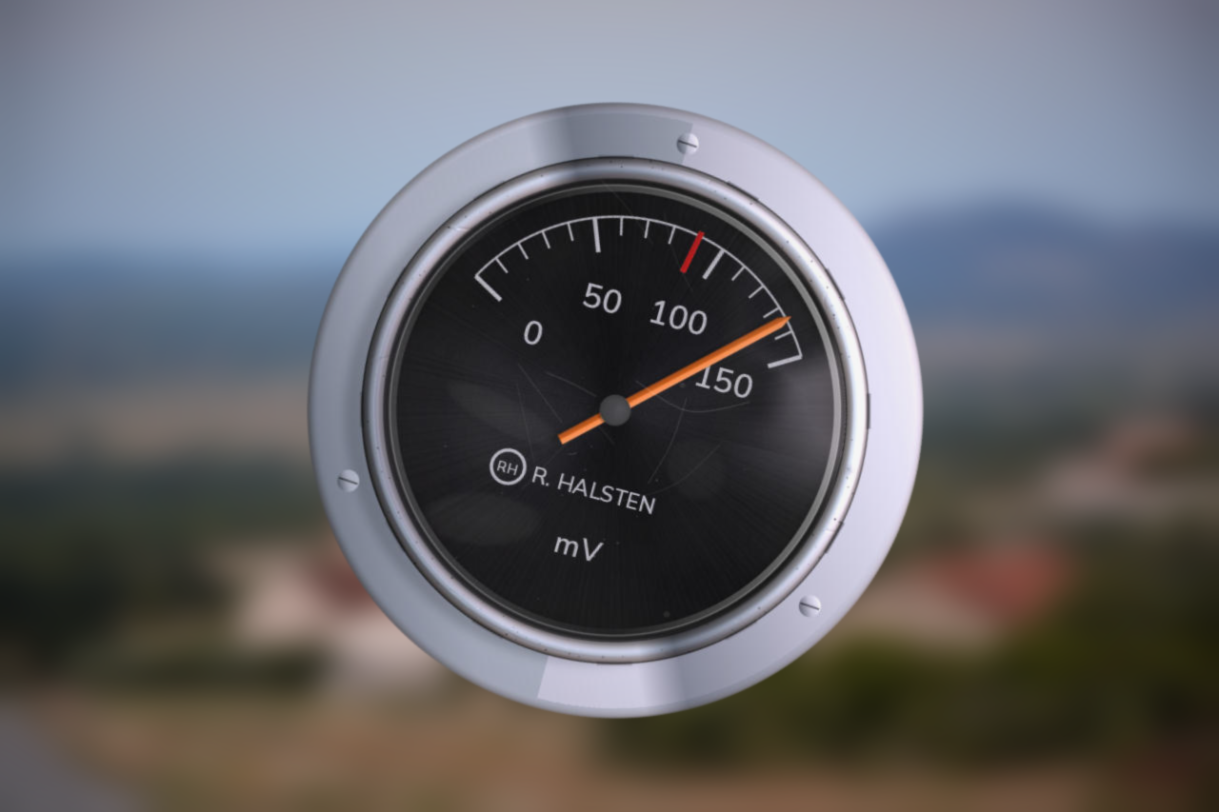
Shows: 135 mV
